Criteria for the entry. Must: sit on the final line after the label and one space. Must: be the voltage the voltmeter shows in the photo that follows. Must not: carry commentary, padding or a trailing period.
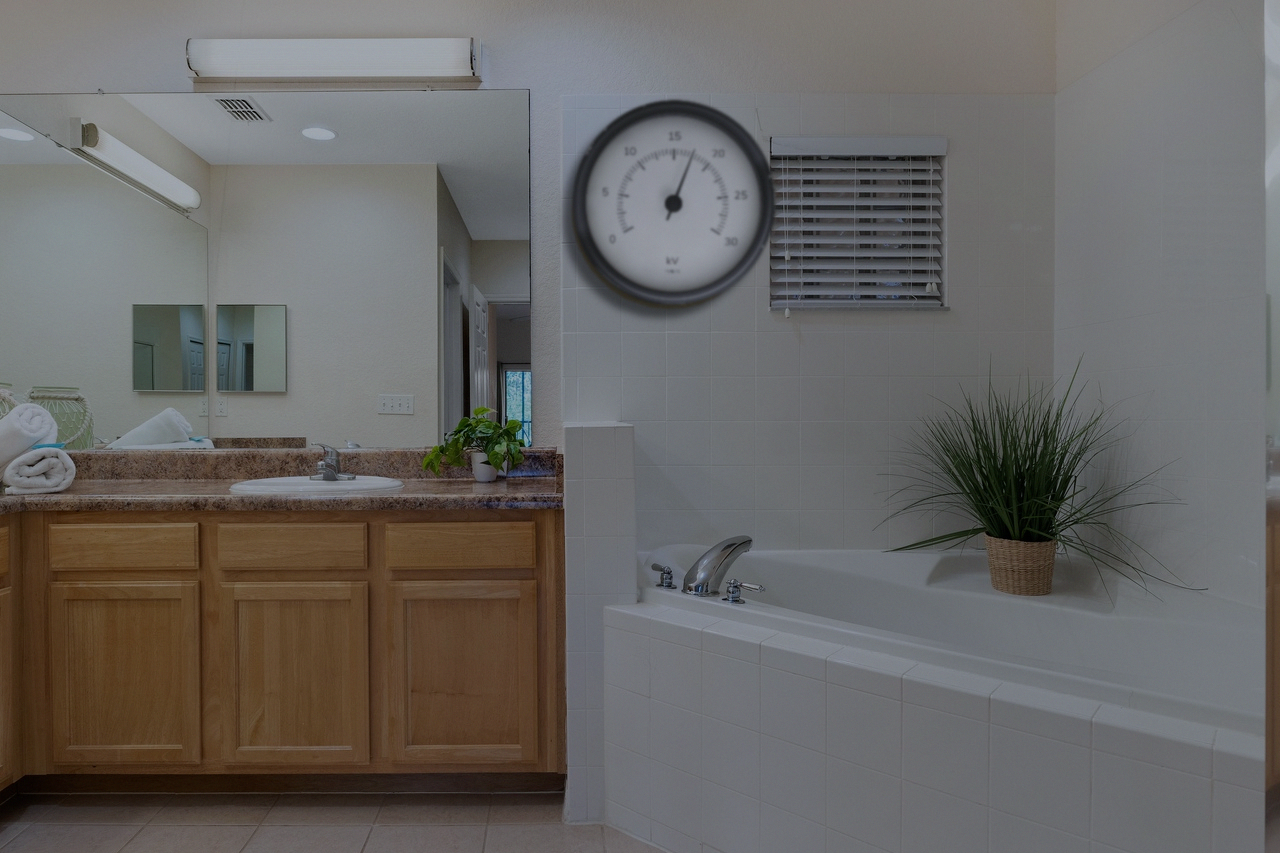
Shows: 17.5 kV
